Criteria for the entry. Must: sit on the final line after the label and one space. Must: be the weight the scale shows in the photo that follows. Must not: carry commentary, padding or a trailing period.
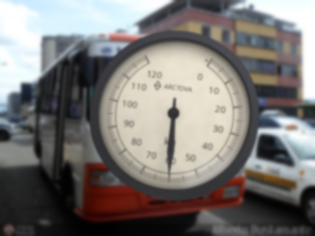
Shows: 60 kg
